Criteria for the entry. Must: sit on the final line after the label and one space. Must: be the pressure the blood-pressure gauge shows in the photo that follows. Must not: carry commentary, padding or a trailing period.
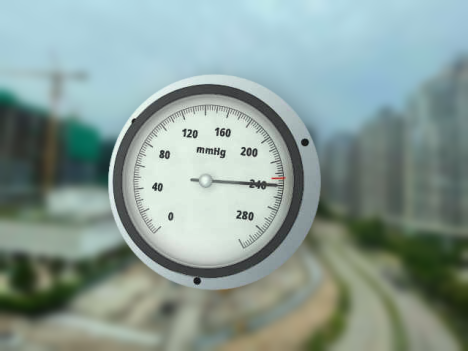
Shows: 240 mmHg
